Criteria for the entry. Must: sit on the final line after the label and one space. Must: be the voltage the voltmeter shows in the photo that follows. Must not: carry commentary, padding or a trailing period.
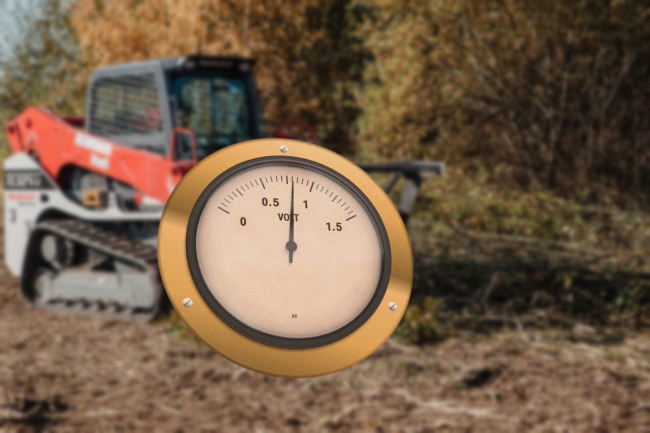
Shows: 0.8 V
